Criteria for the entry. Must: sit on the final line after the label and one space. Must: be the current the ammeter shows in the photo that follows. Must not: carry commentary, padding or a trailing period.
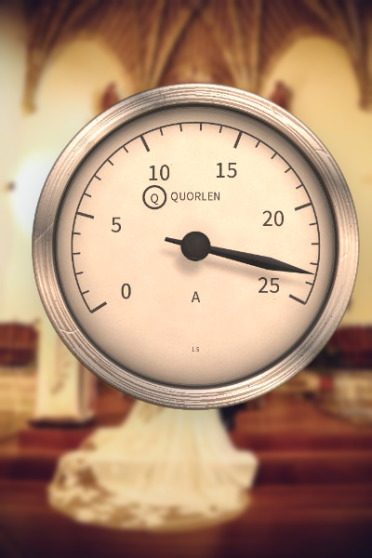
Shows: 23.5 A
